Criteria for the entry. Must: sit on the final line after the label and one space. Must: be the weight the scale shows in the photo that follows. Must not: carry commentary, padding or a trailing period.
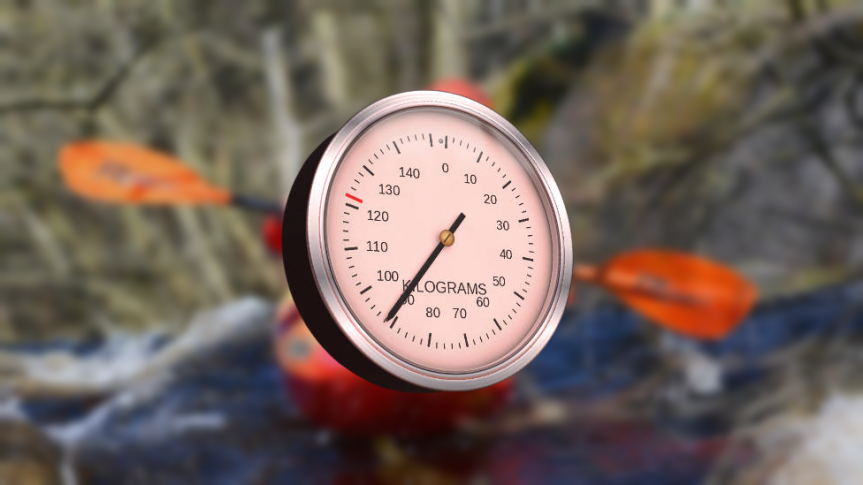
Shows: 92 kg
